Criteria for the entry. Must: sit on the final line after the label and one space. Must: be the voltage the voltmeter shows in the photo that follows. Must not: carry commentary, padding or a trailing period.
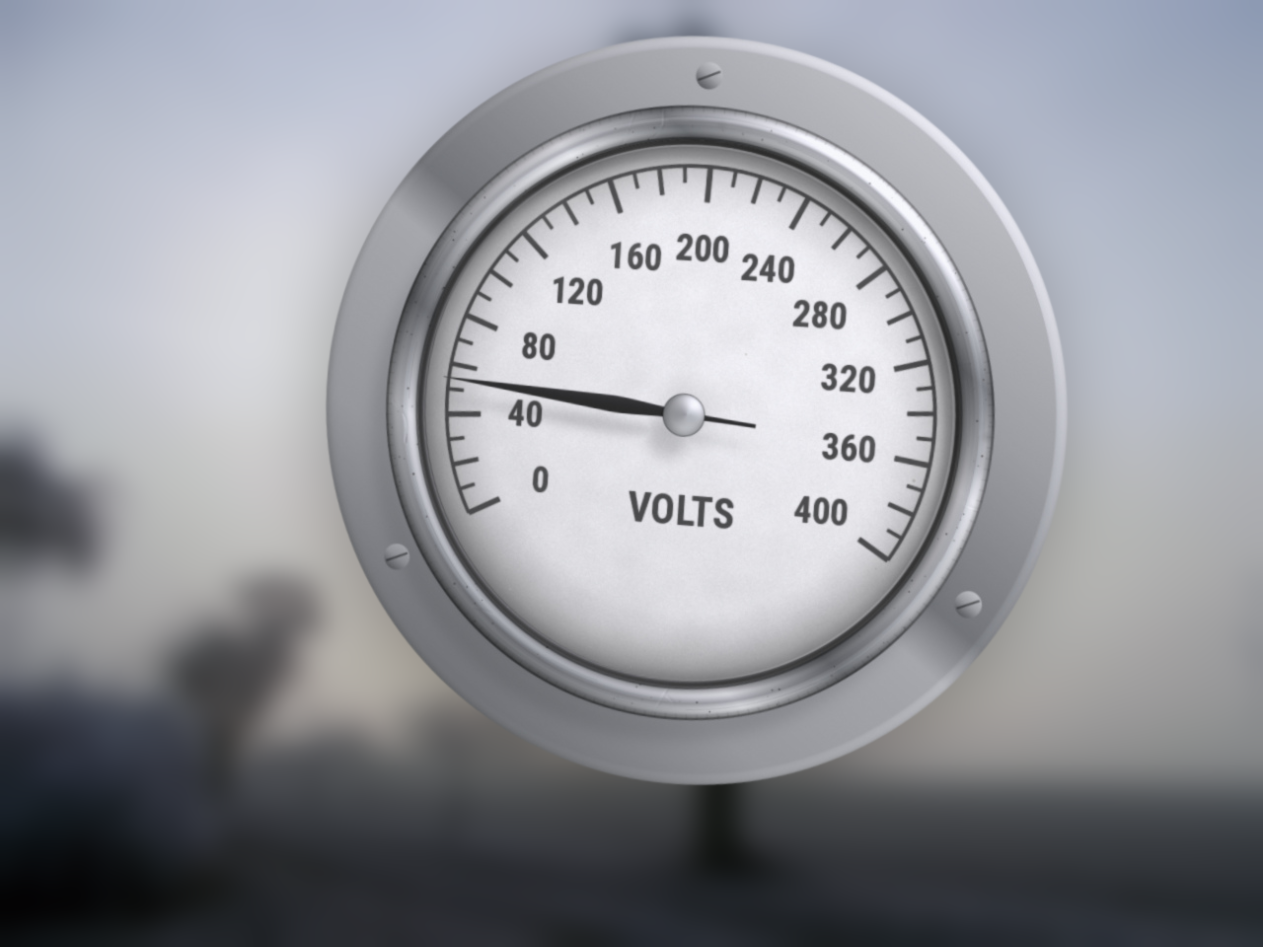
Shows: 55 V
